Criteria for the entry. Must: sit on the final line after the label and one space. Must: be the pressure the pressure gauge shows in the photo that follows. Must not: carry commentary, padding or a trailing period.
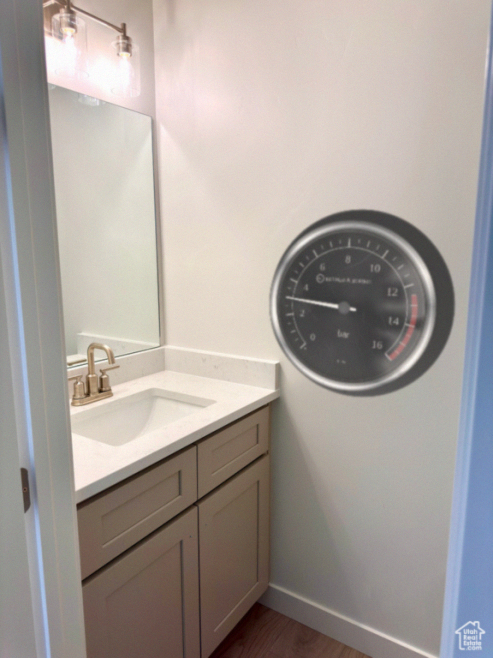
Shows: 3 bar
